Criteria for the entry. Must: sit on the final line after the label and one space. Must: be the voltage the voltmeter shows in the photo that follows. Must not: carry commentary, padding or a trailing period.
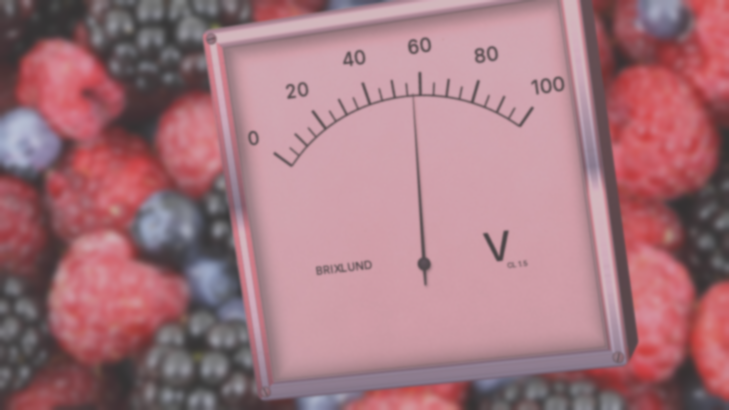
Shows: 57.5 V
